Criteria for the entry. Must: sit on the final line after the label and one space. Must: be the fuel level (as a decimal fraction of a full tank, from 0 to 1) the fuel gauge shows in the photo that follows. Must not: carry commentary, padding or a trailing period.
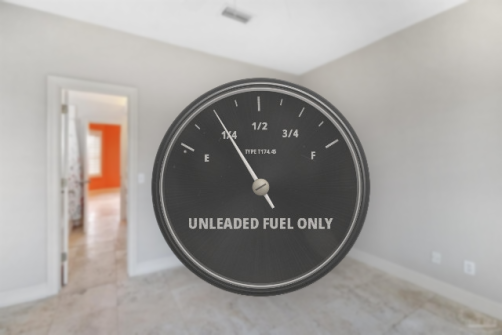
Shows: 0.25
